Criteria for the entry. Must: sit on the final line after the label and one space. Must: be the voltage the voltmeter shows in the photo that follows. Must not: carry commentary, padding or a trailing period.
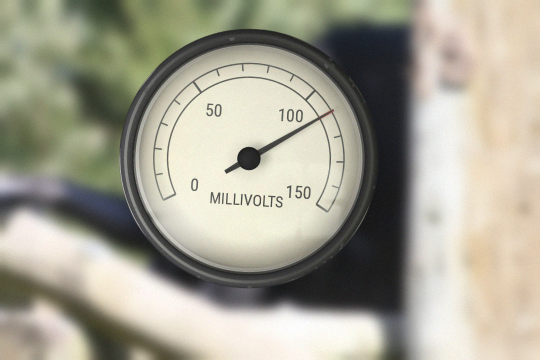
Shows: 110 mV
